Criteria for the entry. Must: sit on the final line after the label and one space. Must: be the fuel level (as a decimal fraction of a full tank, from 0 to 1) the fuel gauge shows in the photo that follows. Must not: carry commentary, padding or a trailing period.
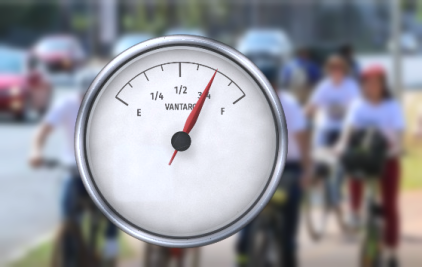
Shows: 0.75
